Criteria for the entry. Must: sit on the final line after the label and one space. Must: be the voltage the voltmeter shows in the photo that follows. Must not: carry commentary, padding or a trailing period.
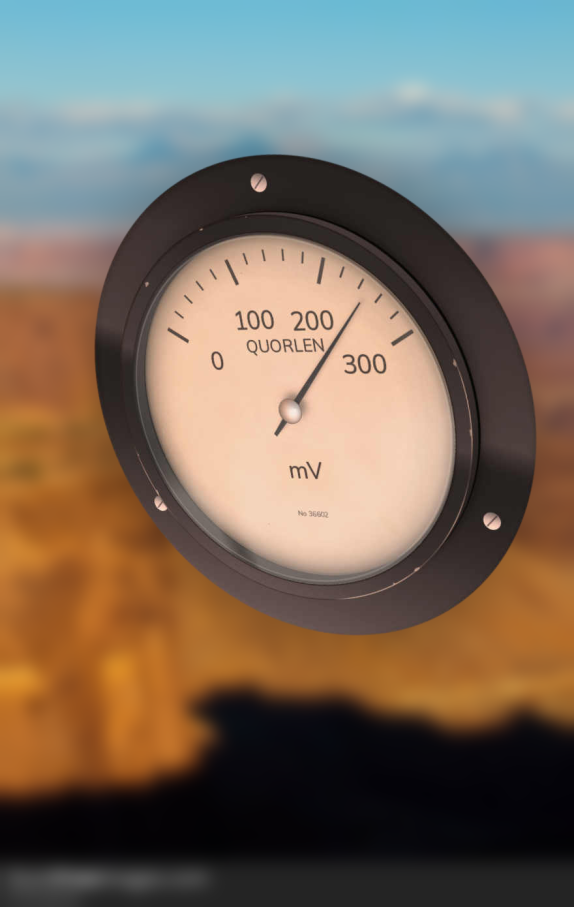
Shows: 250 mV
